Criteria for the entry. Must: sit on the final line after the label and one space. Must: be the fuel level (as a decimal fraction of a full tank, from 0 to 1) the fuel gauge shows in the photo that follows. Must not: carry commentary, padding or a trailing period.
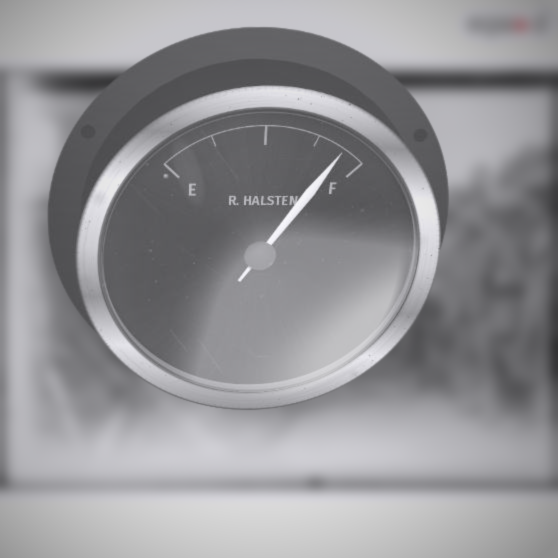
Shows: 0.875
